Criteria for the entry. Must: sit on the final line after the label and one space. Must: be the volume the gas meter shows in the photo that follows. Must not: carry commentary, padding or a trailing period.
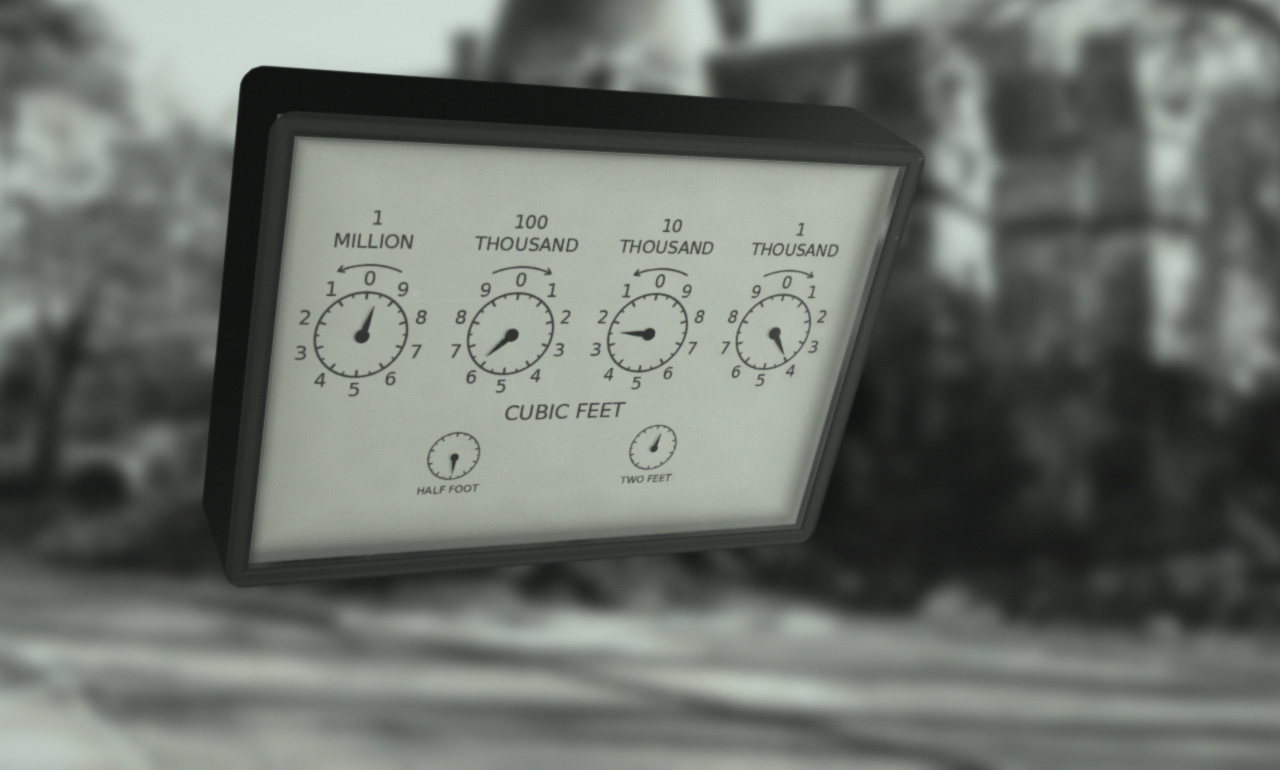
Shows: 962400 ft³
